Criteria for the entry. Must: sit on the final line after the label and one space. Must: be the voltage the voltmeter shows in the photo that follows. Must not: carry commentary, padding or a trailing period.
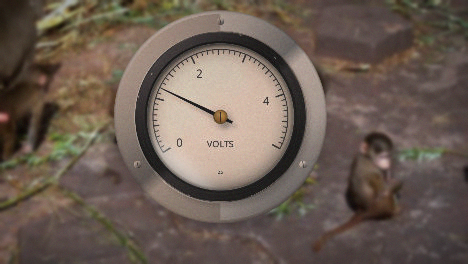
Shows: 1.2 V
